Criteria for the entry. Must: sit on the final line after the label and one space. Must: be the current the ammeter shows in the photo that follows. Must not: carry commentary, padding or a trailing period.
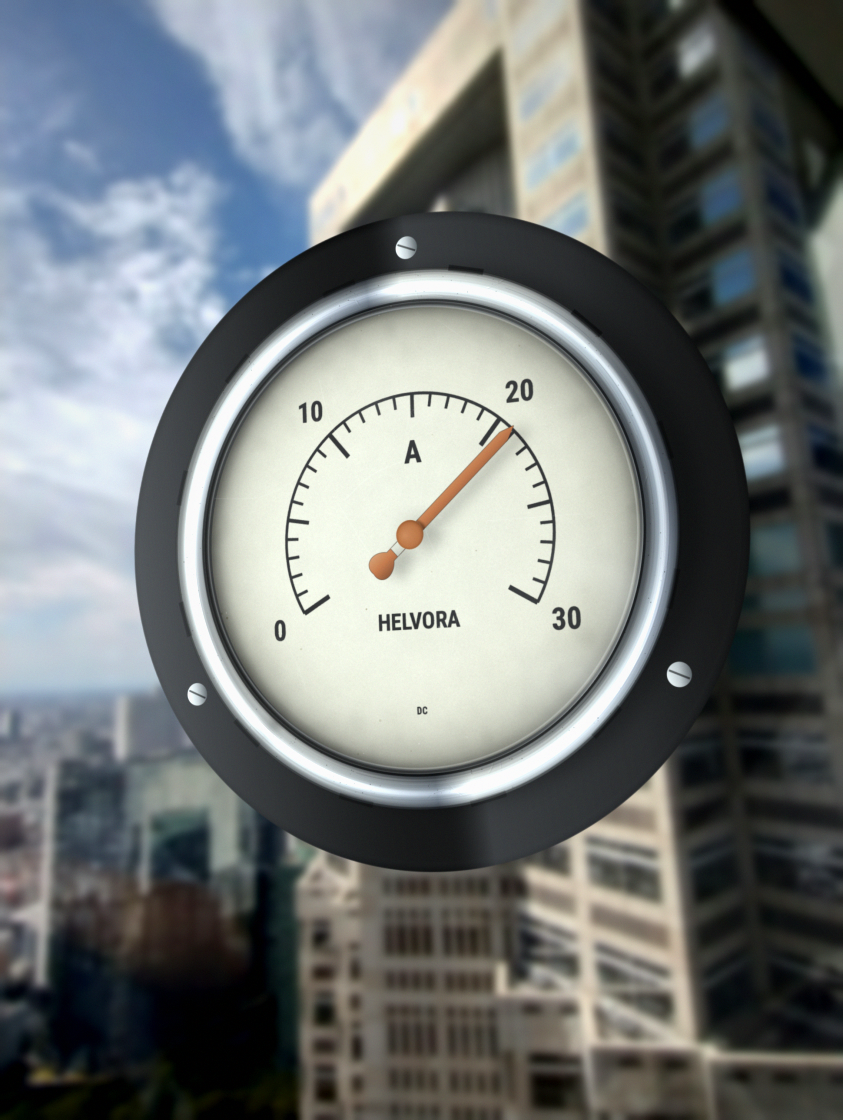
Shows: 21 A
